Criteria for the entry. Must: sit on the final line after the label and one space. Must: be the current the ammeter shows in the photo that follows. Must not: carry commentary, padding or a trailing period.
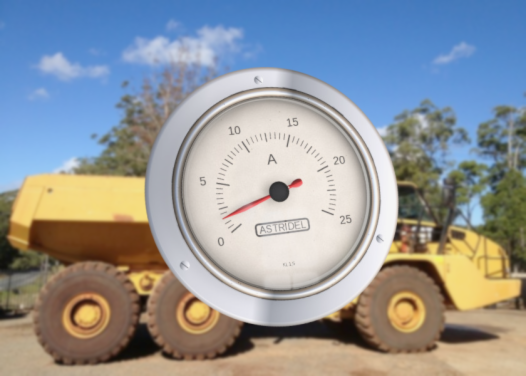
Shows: 1.5 A
